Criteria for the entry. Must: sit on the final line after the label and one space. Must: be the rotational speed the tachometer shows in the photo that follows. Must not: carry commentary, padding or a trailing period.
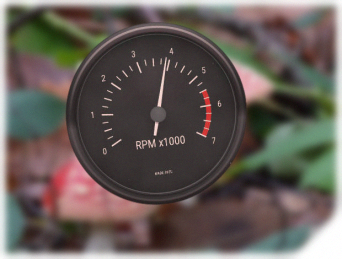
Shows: 3875 rpm
